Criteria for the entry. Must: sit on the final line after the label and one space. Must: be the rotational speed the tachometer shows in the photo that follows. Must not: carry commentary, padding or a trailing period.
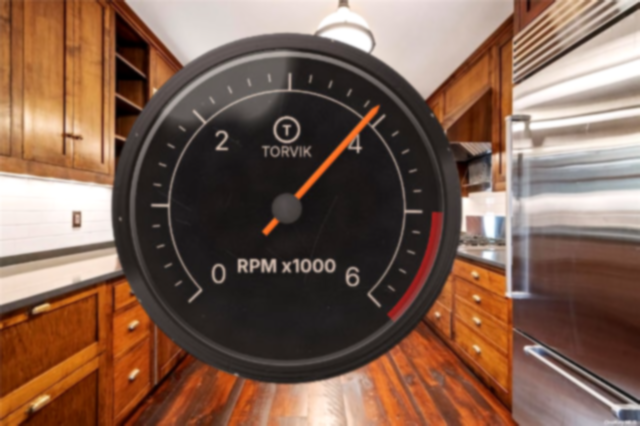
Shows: 3900 rpm
